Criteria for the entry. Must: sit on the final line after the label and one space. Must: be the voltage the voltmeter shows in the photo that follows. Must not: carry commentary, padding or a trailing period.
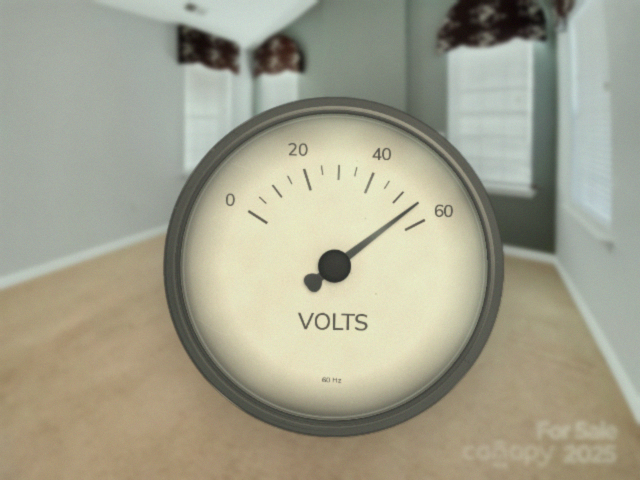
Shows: 55 V
